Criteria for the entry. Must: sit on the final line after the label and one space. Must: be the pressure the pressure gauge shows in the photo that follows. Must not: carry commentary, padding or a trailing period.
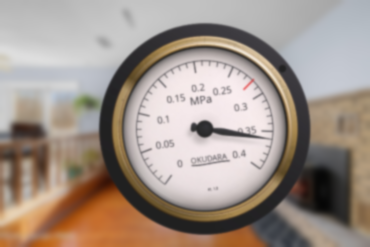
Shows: 0.36 MPa
